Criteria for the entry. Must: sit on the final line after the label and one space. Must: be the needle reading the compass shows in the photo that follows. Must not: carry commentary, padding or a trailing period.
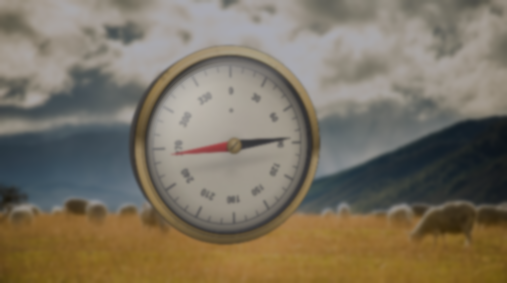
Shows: 265 °
